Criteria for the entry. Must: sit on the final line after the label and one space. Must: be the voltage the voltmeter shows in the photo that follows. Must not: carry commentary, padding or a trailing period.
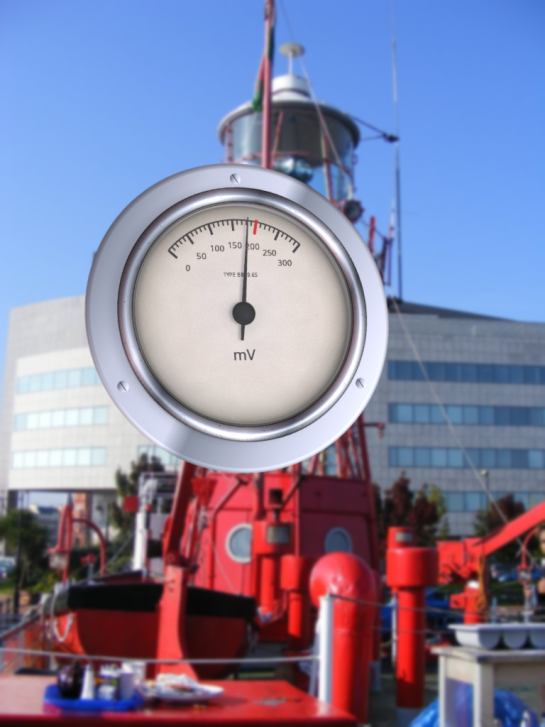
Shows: 180 mV
